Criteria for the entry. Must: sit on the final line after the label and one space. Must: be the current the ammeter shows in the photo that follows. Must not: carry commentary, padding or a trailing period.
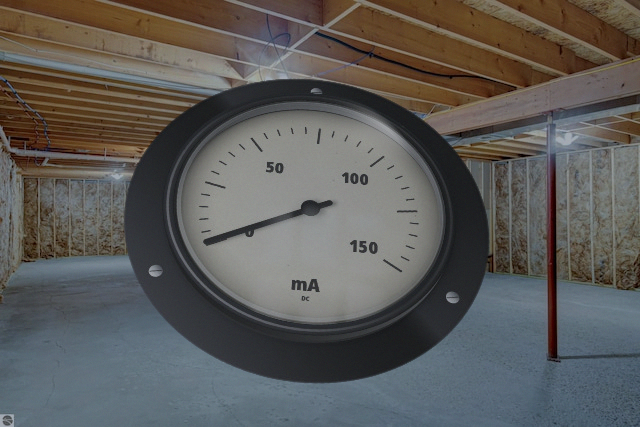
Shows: 0 mA
